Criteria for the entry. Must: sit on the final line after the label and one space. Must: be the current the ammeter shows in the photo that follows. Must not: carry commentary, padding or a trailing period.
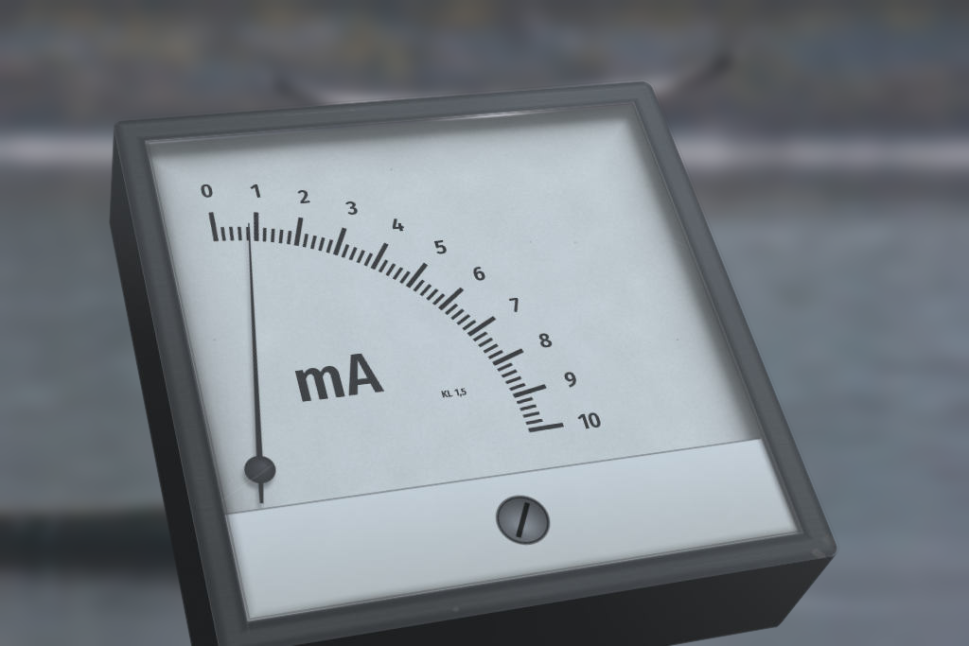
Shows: 0.8 mA
